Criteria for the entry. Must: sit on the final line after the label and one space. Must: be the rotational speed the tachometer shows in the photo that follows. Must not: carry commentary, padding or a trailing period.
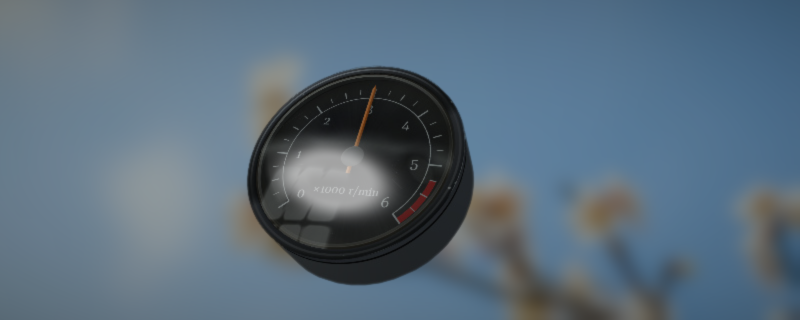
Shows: 3000 rpm
